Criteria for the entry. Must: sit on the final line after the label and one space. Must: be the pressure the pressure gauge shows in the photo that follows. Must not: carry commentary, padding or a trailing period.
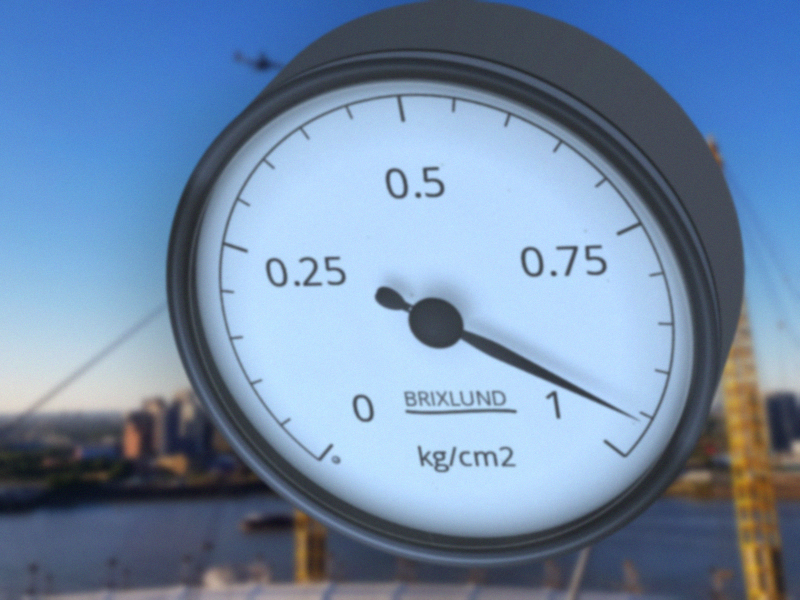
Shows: 0.95 kg/cm²
